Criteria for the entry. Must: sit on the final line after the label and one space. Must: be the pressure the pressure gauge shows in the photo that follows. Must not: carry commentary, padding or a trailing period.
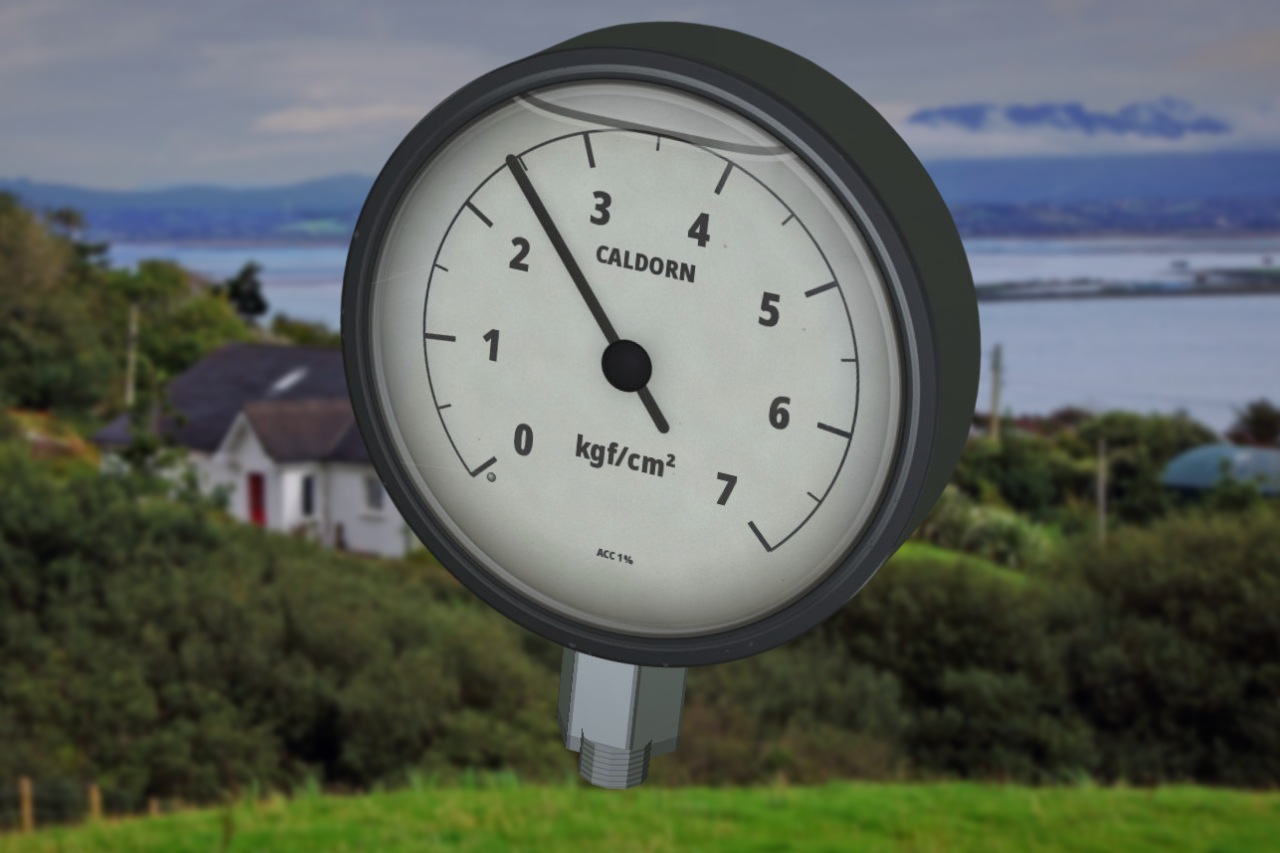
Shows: 2.5 kg/cm²
